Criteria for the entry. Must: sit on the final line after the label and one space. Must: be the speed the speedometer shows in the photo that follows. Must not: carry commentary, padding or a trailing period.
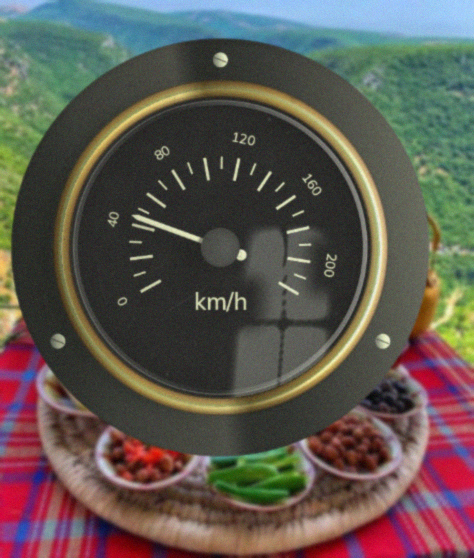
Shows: 45 km/h
